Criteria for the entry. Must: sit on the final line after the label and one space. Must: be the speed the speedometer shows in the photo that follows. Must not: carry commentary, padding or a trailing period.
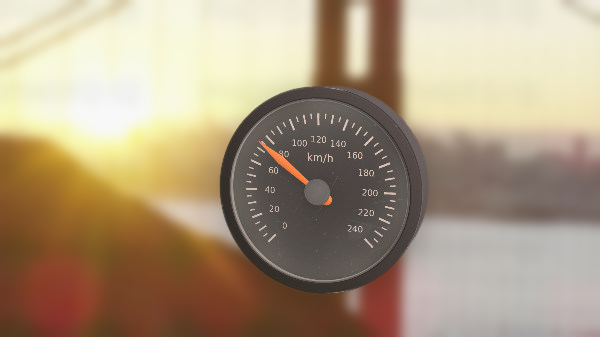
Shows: 75 km/h
